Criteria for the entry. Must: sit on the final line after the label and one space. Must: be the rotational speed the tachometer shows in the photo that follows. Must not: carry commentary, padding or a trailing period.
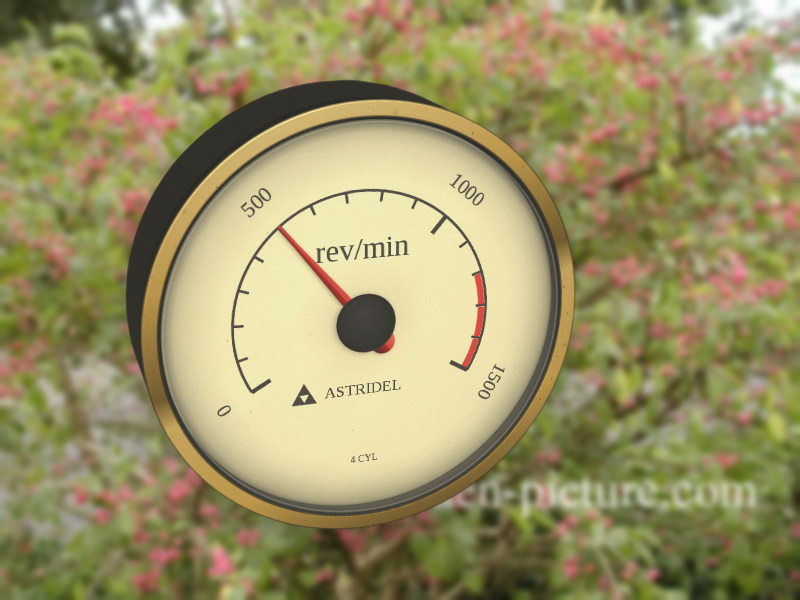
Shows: 500 rpm
